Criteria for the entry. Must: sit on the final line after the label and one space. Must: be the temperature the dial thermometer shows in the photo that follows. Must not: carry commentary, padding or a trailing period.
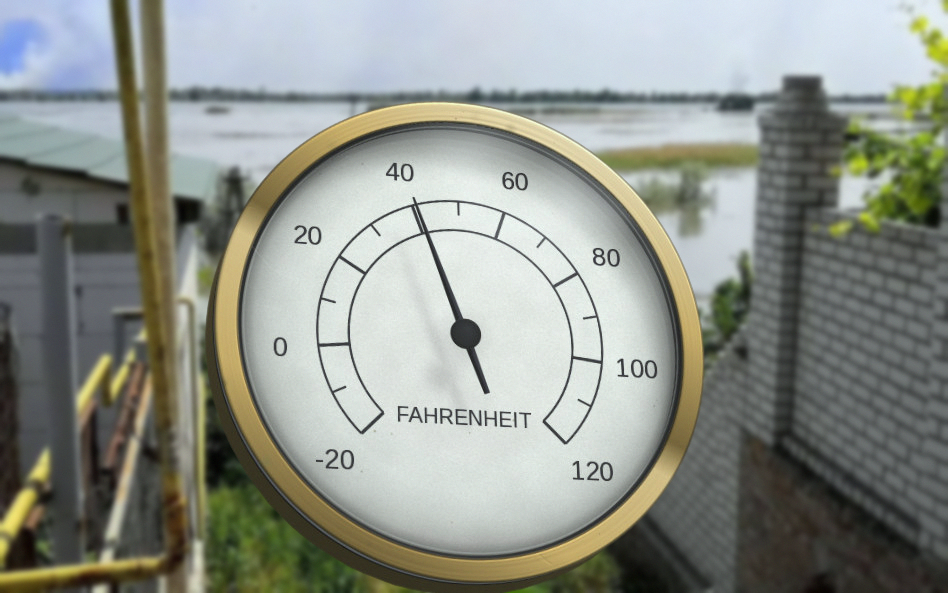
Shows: 40 °F
